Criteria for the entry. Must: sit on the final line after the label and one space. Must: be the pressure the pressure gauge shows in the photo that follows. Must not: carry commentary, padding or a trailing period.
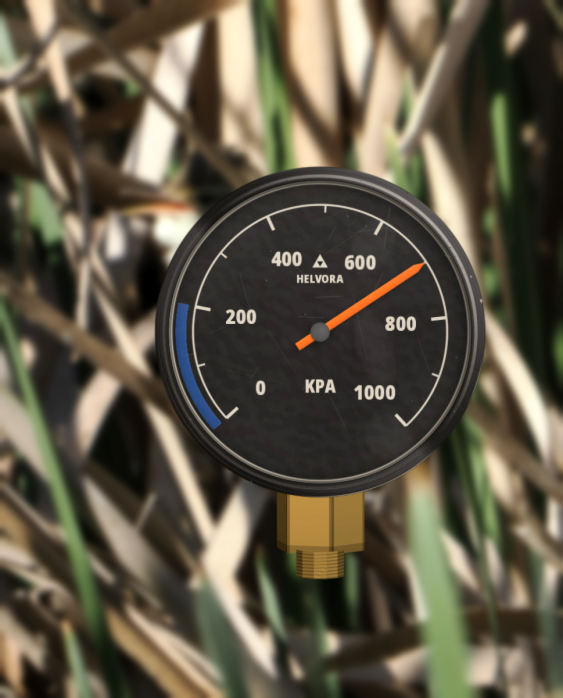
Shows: 700 kPa
